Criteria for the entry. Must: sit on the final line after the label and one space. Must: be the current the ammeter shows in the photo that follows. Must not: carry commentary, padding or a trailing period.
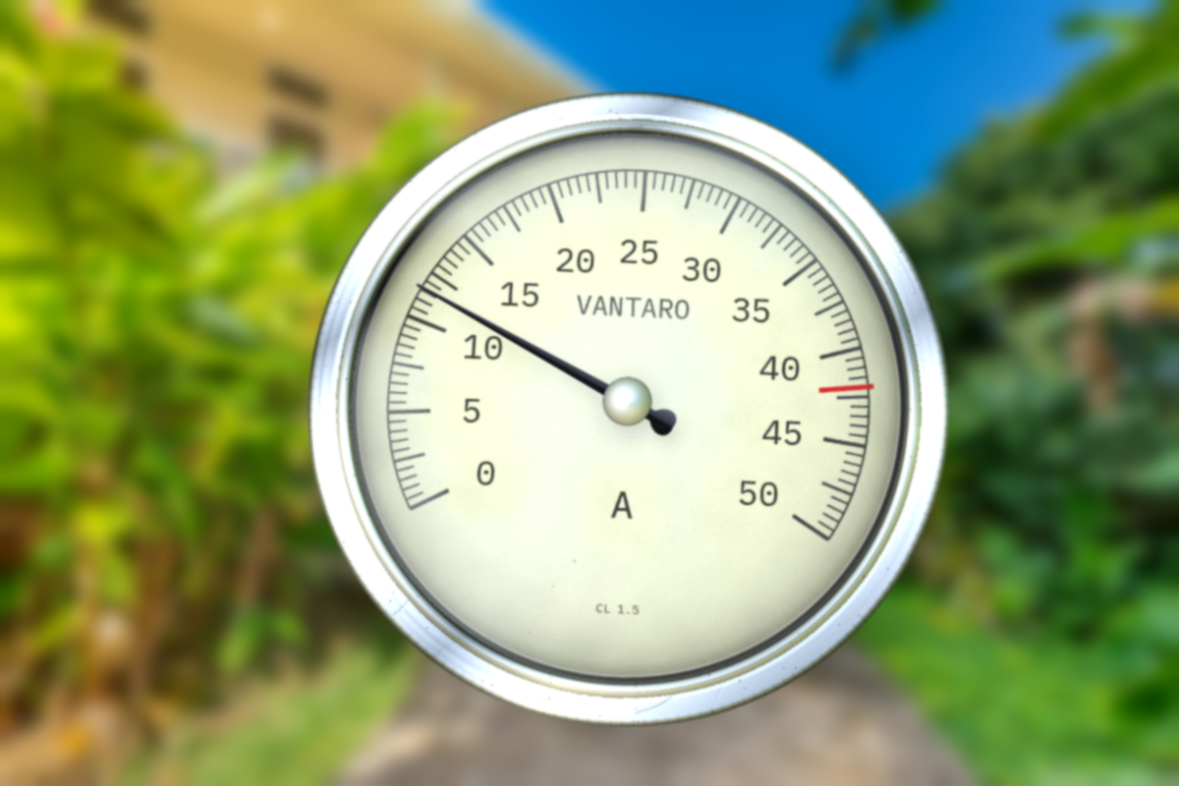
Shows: 11.5 A
